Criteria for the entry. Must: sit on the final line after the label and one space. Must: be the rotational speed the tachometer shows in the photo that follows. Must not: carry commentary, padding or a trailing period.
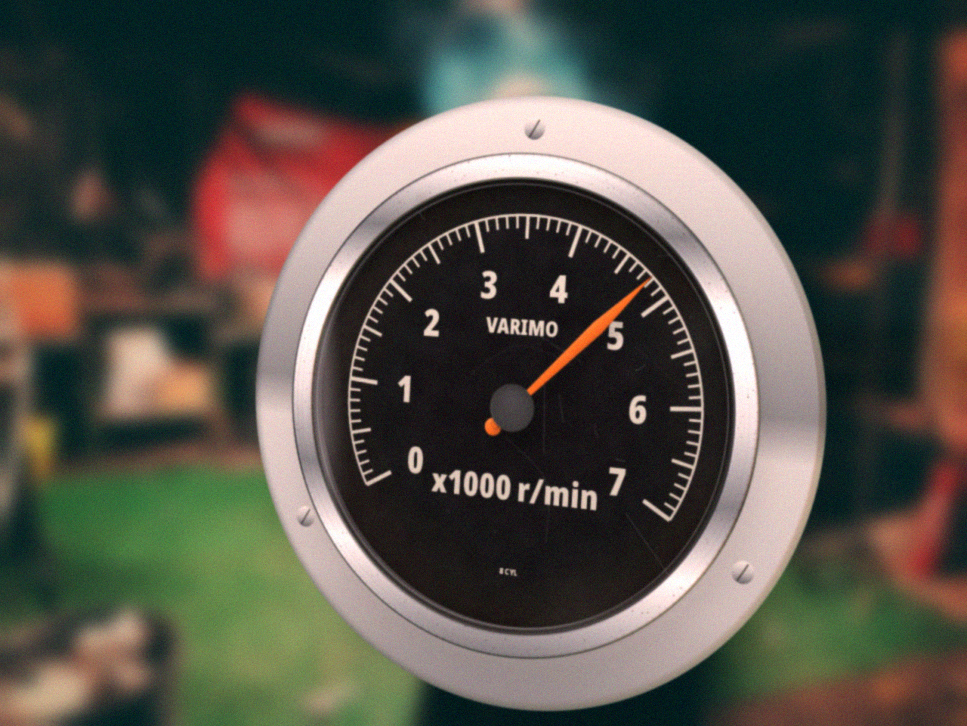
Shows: 4800 rpm
